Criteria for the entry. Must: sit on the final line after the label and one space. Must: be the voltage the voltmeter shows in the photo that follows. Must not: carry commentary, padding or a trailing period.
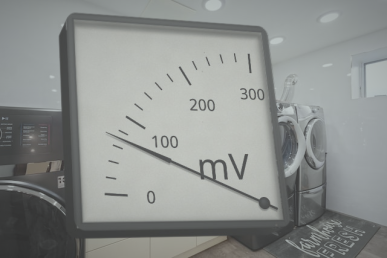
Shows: 70 mV
